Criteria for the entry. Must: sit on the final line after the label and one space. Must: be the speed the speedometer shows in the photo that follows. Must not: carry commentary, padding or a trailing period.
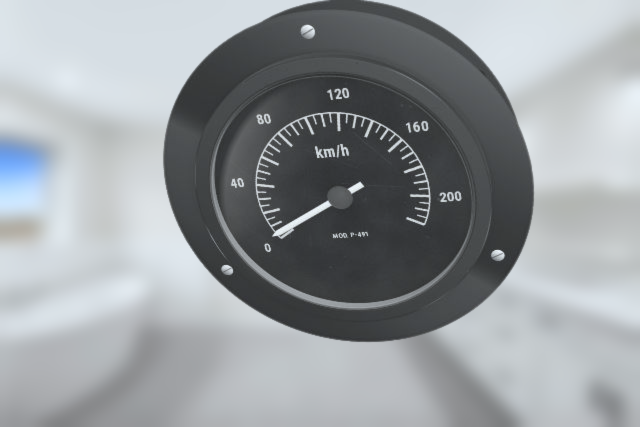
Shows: 5 km/h
